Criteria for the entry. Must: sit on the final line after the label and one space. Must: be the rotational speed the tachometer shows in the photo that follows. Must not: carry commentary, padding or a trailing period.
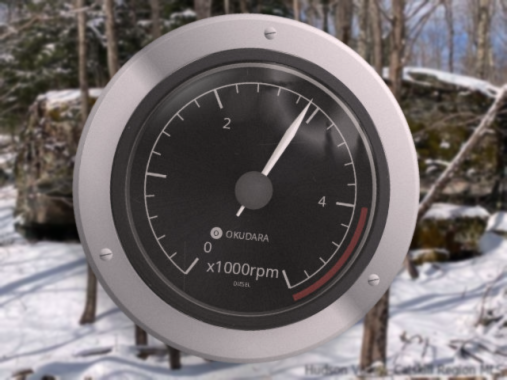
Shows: 2900 rpm
